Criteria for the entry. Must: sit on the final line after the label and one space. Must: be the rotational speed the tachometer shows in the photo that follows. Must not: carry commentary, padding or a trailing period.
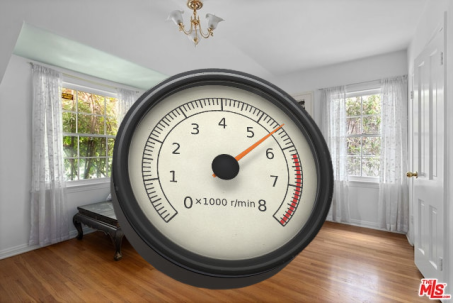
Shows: 5500 rpm
